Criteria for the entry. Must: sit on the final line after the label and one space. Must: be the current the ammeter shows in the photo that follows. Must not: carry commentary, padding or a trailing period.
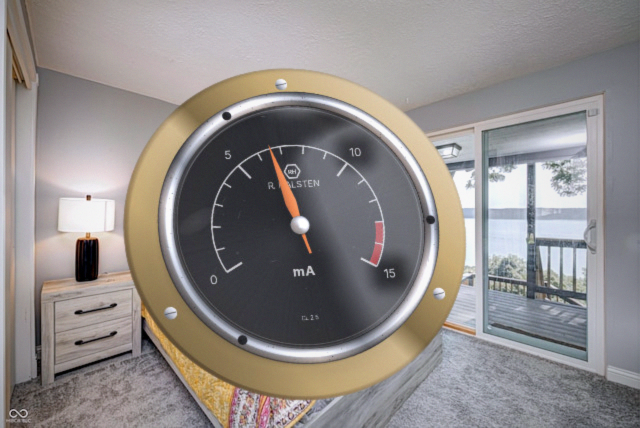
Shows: 6.5 mA
